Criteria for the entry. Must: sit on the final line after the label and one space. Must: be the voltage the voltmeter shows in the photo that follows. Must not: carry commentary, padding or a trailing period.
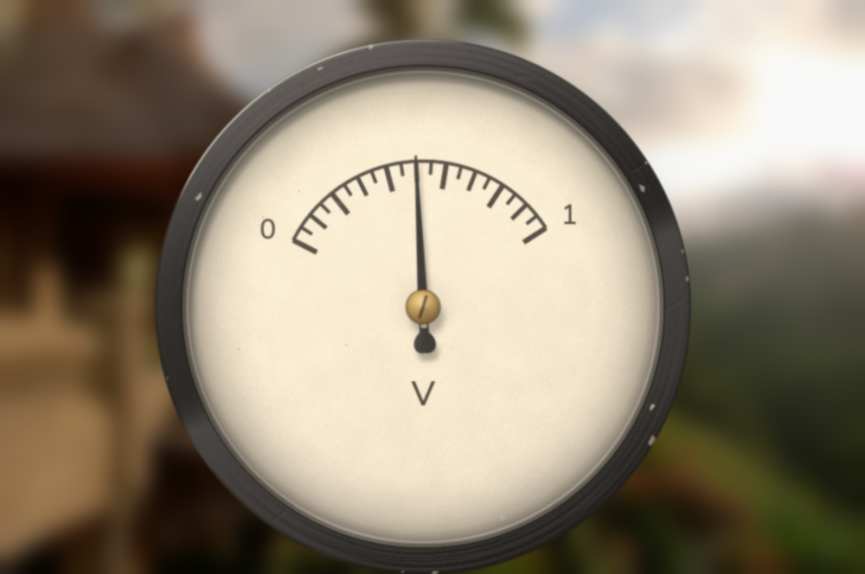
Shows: 0.5 V
